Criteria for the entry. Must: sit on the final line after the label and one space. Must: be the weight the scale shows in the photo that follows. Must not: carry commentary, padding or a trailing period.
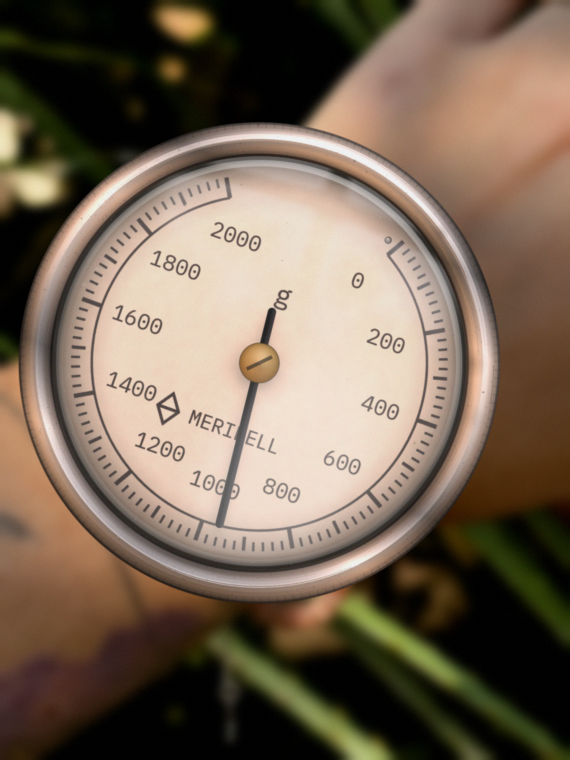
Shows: 960 g
